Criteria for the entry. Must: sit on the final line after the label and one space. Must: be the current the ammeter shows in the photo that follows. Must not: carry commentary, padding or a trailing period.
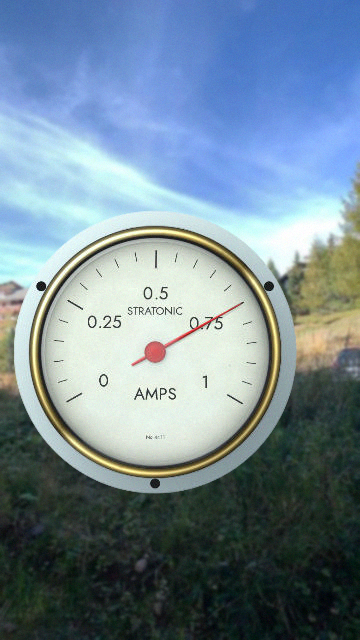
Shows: 0.75 A
